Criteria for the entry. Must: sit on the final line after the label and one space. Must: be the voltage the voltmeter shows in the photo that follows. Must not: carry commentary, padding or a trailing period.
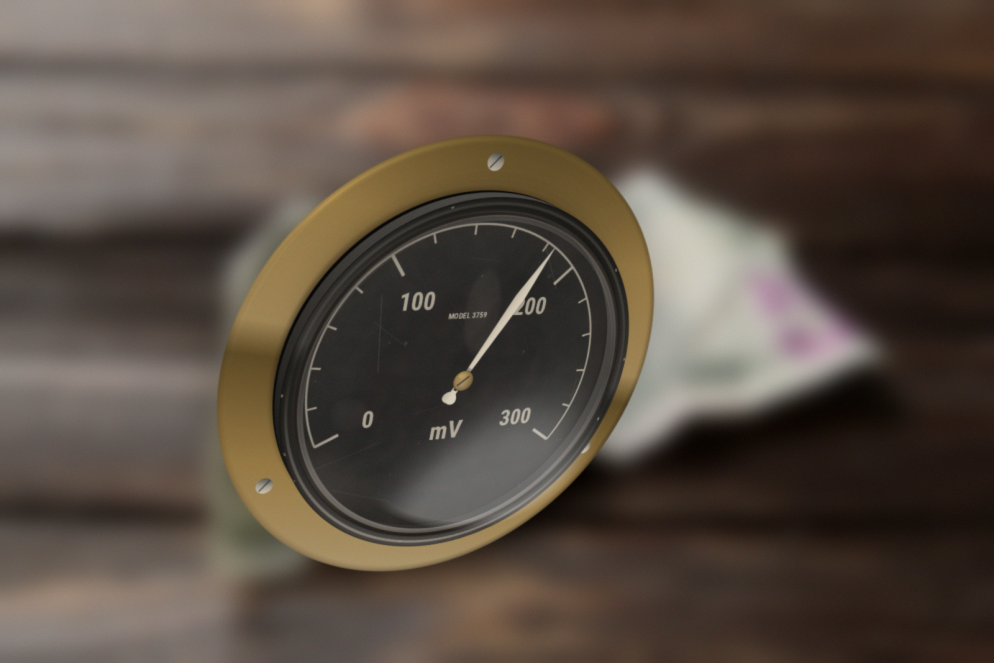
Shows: 180 mV
